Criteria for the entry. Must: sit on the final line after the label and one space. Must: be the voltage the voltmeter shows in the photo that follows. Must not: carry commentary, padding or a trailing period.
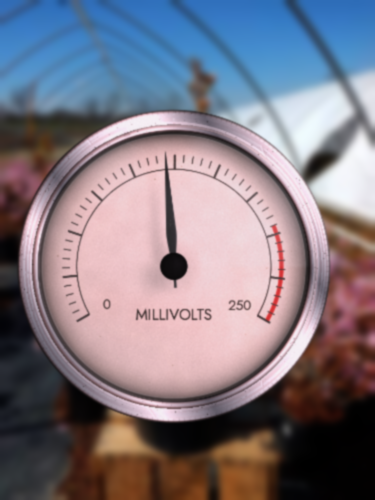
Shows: 120 mV
